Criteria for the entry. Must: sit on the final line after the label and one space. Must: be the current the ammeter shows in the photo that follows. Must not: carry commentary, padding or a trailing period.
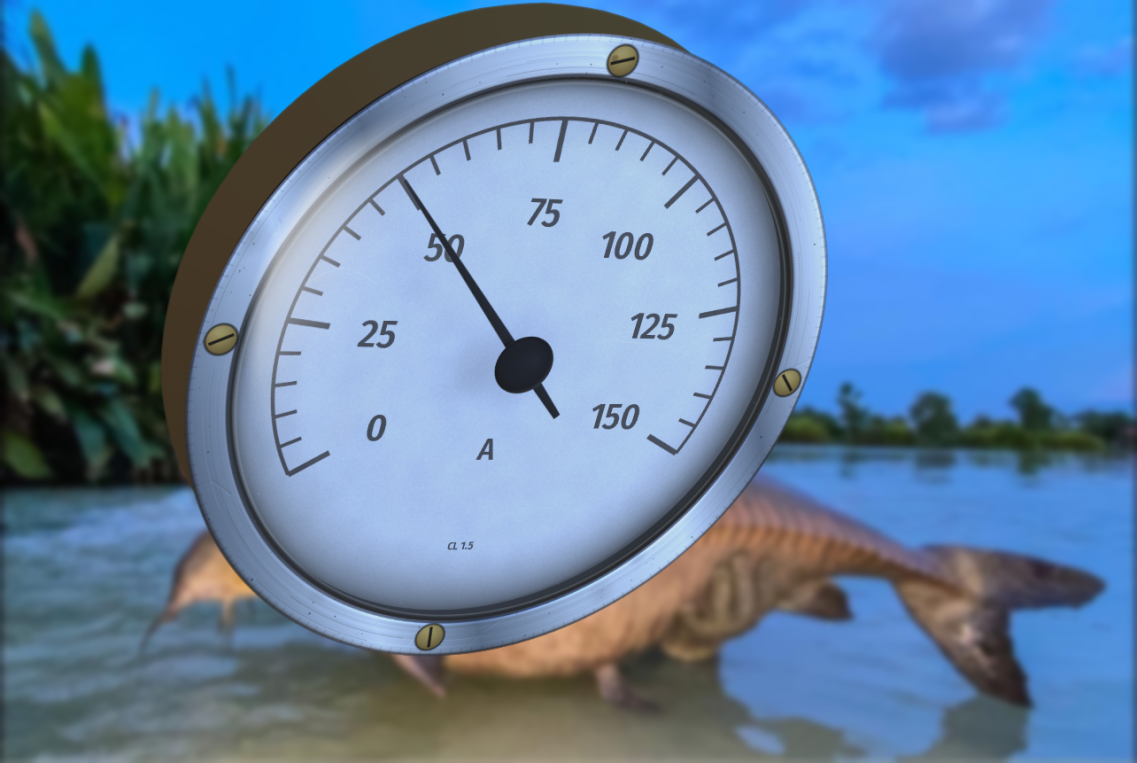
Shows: 50 A
